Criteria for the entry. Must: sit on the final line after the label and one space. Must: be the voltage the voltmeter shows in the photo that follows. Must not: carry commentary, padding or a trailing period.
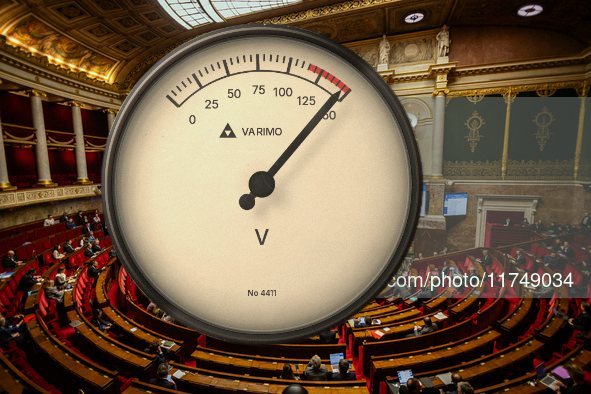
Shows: 145 V
